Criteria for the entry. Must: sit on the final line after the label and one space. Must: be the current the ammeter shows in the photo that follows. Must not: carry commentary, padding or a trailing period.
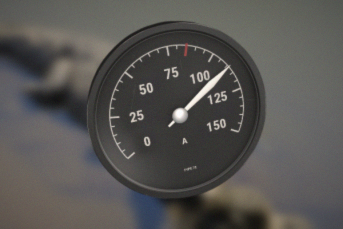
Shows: 110 A
